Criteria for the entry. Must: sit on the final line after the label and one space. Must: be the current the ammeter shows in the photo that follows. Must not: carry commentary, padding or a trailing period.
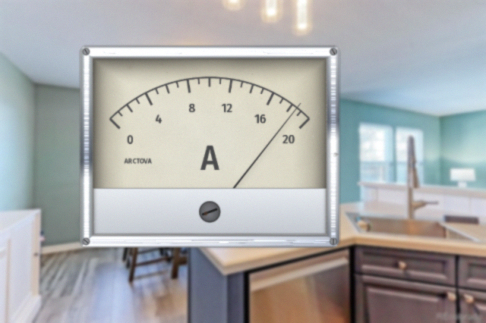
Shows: 18.5 A
